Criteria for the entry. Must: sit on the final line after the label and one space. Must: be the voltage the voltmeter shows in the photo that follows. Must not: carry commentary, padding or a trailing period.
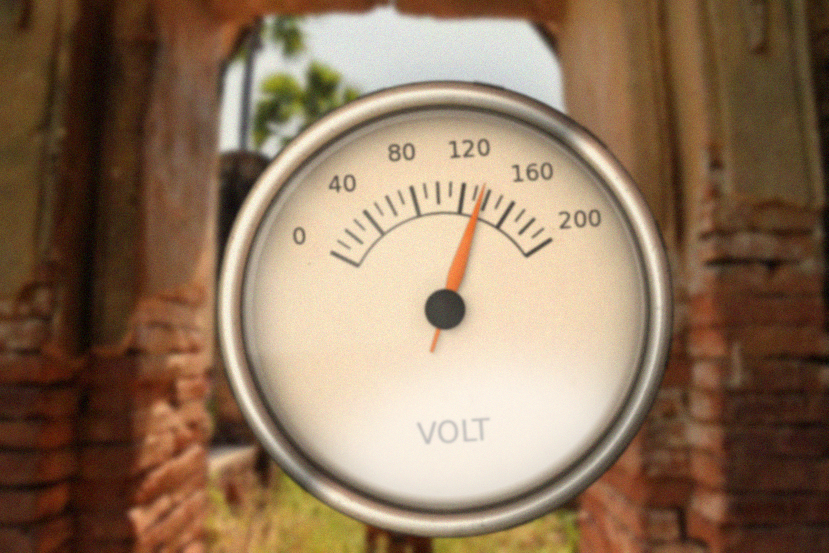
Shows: 135 V
